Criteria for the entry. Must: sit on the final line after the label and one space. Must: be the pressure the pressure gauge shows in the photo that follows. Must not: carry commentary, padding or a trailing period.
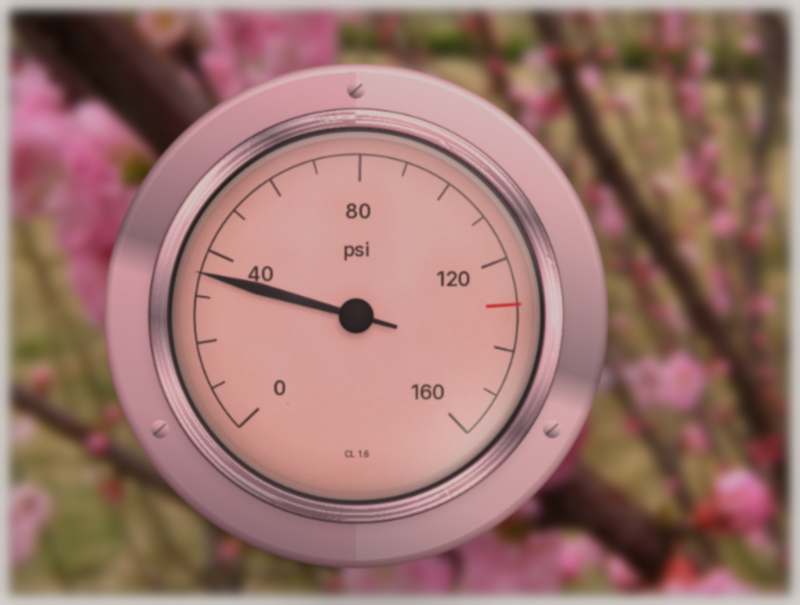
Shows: 35 psi
